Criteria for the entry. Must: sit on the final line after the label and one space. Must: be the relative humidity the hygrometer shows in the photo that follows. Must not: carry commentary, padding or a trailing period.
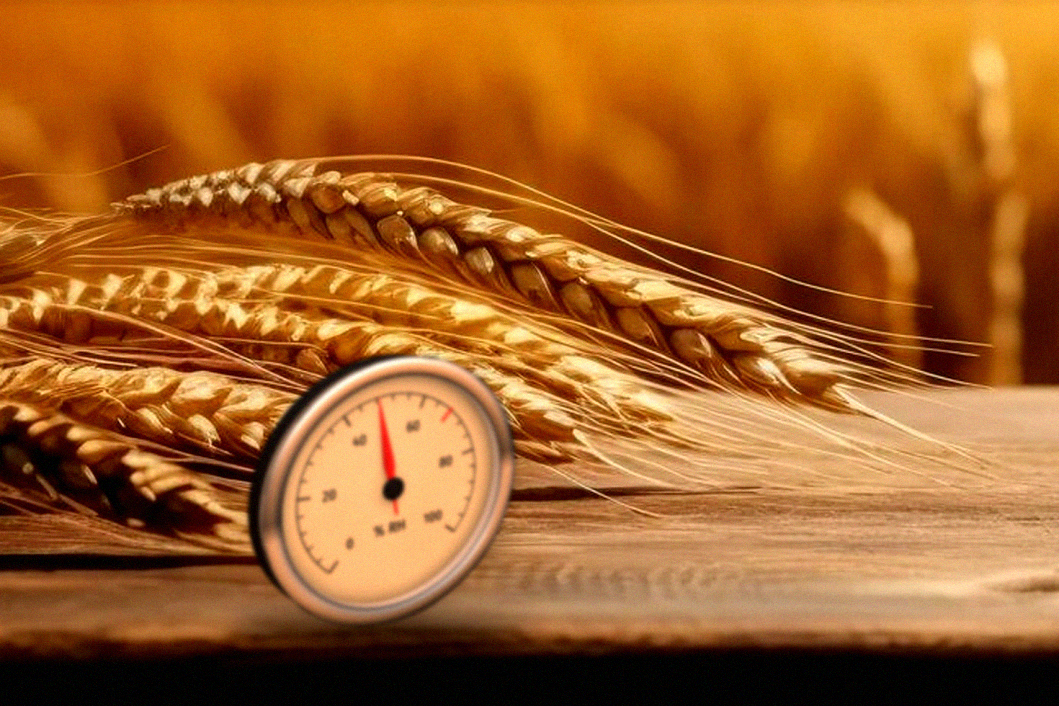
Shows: 48 %
